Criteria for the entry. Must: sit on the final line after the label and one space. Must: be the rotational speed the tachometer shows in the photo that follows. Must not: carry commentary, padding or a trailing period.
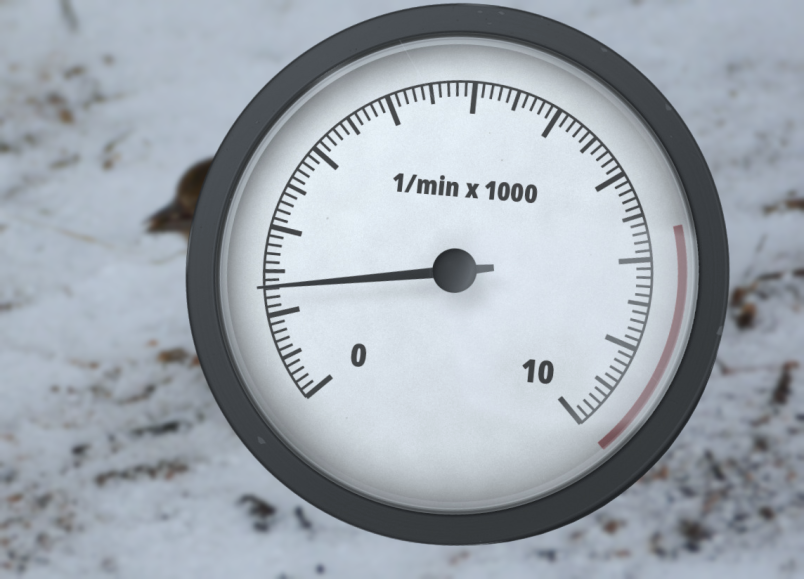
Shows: 1300 rpm
